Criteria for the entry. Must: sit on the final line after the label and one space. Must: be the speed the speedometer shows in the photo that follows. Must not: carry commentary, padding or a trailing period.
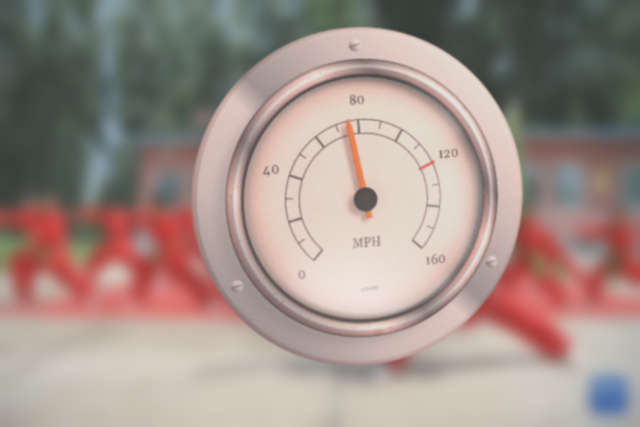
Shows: 75 mph
